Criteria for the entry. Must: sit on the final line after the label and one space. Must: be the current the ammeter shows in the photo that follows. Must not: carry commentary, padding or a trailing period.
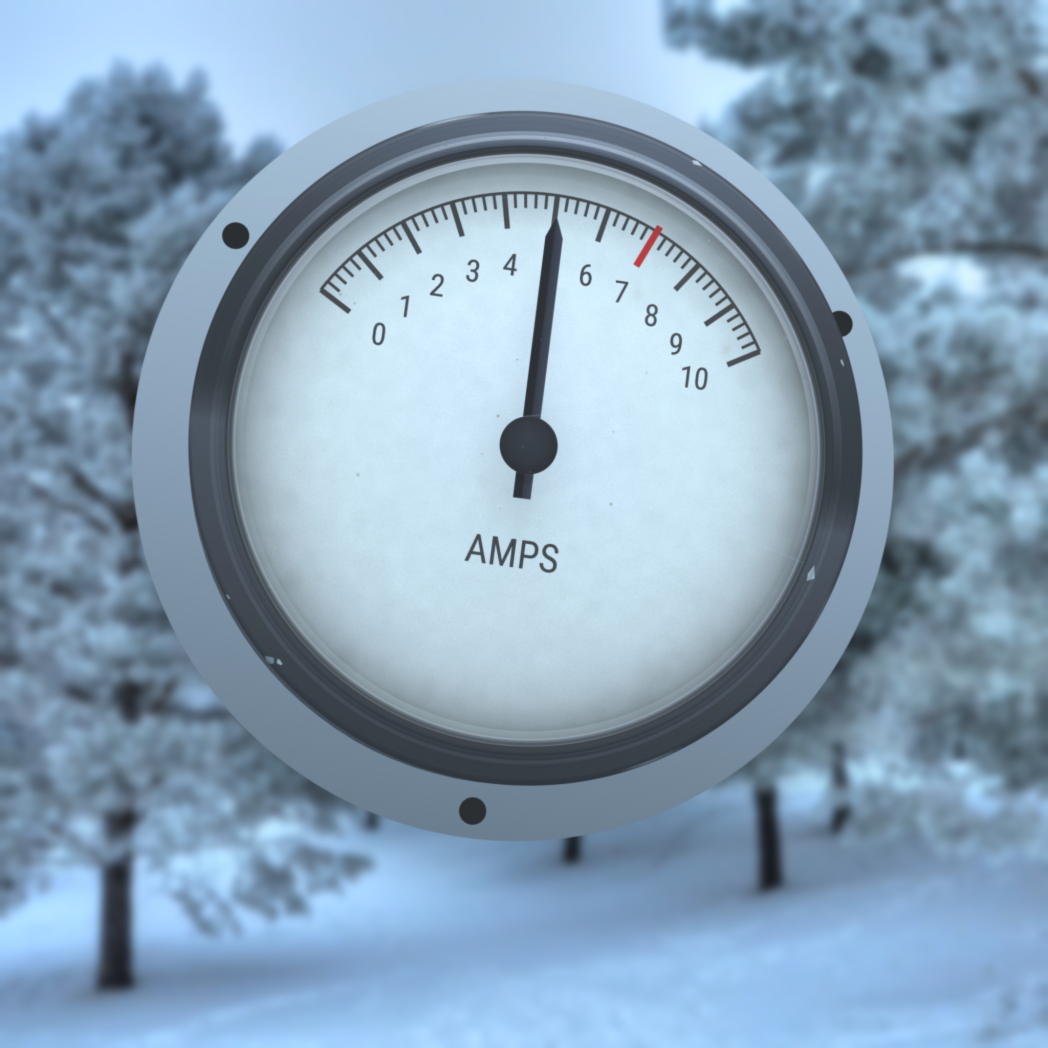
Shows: 5 A
